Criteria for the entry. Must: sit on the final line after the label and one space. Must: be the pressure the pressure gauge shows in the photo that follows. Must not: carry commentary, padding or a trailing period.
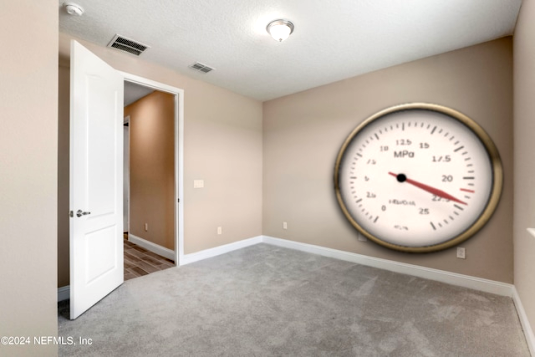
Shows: 22 MPa
